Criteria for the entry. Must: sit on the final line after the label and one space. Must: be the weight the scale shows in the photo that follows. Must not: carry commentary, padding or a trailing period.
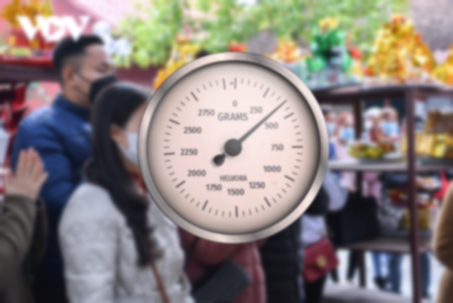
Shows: 400 g
